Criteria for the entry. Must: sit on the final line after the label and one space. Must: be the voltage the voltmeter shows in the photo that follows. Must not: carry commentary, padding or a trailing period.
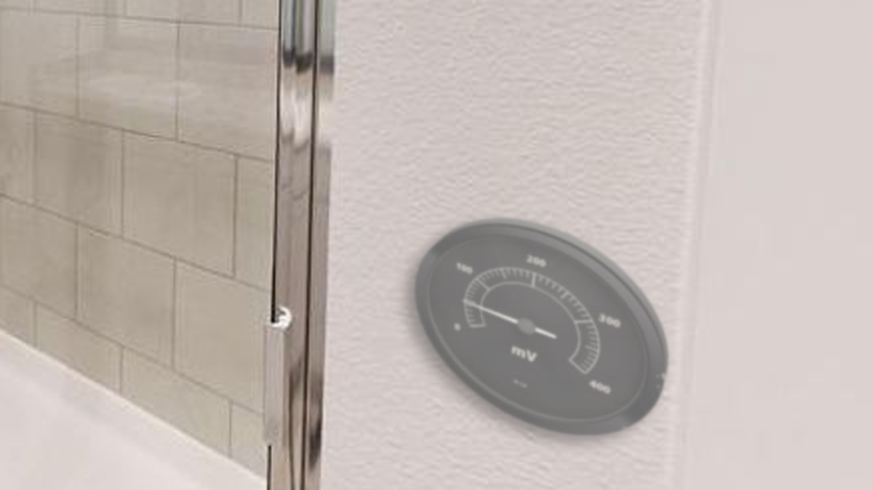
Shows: 50 mV
